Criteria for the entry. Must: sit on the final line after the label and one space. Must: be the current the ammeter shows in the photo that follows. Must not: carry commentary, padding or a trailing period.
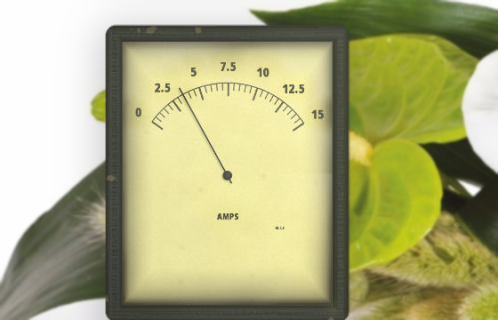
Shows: 3.5 A
